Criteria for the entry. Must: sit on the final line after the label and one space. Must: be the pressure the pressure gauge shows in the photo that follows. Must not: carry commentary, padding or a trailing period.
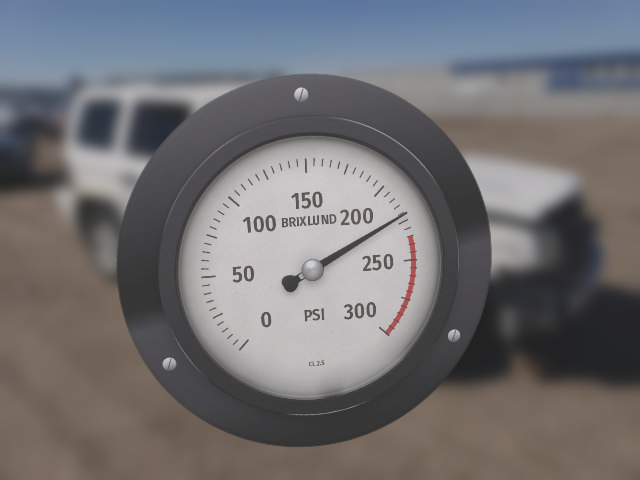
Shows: 220 psi
